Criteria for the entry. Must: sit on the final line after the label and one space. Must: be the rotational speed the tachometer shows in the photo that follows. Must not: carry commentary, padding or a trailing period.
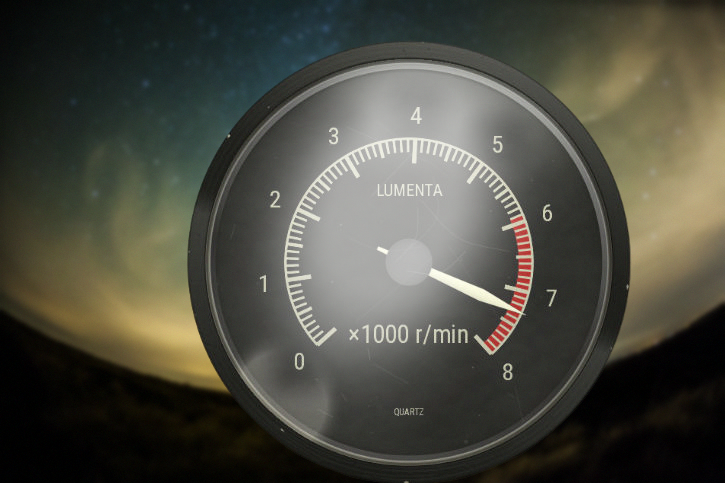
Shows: 7300 rpm
